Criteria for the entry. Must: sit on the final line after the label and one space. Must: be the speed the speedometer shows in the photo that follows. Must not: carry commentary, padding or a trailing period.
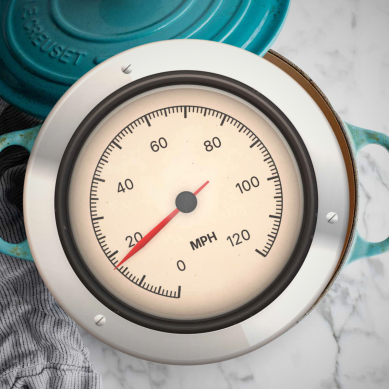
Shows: 17 mph
